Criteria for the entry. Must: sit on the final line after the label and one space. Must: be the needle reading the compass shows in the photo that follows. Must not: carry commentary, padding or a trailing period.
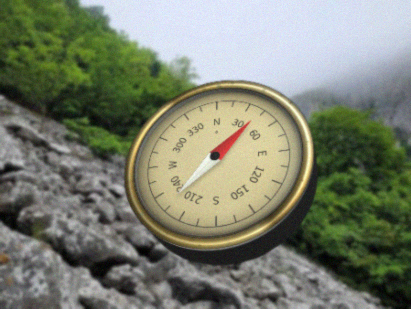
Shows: 45 °
